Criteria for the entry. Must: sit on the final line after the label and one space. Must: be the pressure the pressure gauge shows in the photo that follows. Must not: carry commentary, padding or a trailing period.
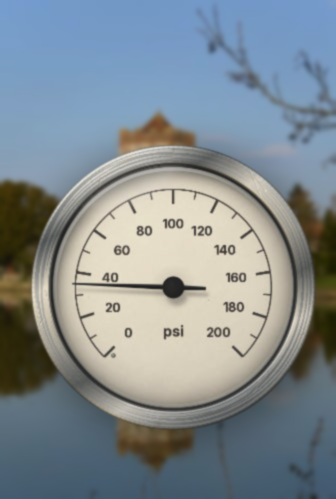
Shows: 35 psi
